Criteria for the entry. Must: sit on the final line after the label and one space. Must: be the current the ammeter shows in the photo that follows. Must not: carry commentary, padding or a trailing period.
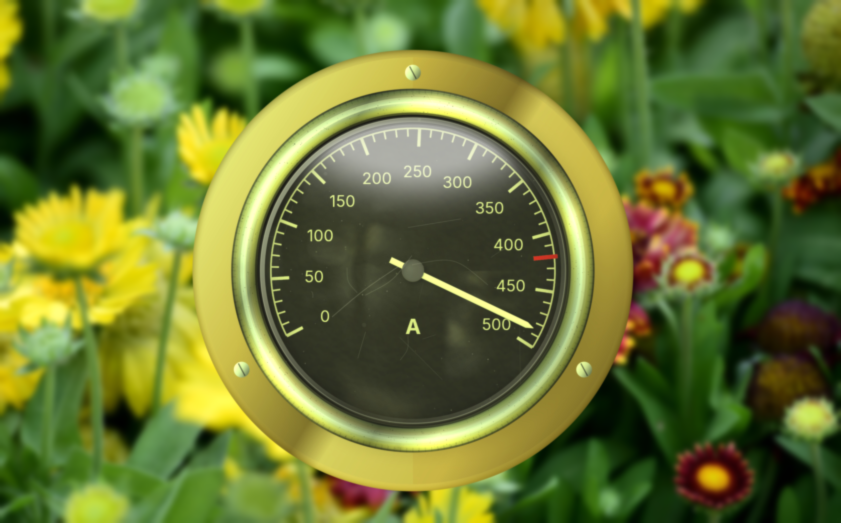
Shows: 485 A
